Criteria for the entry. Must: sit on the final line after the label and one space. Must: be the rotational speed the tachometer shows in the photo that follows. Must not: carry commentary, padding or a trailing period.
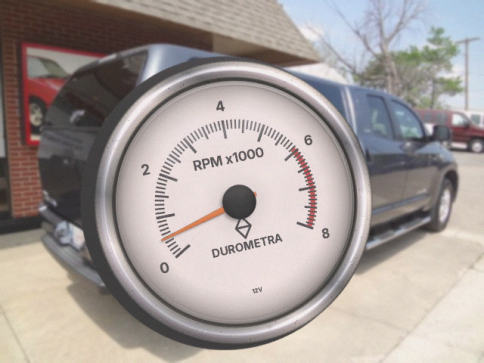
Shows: 500 rpm
